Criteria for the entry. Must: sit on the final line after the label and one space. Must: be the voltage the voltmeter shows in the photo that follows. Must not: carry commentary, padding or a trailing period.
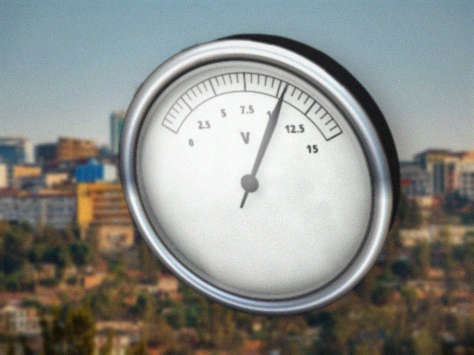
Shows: 10.5 V
